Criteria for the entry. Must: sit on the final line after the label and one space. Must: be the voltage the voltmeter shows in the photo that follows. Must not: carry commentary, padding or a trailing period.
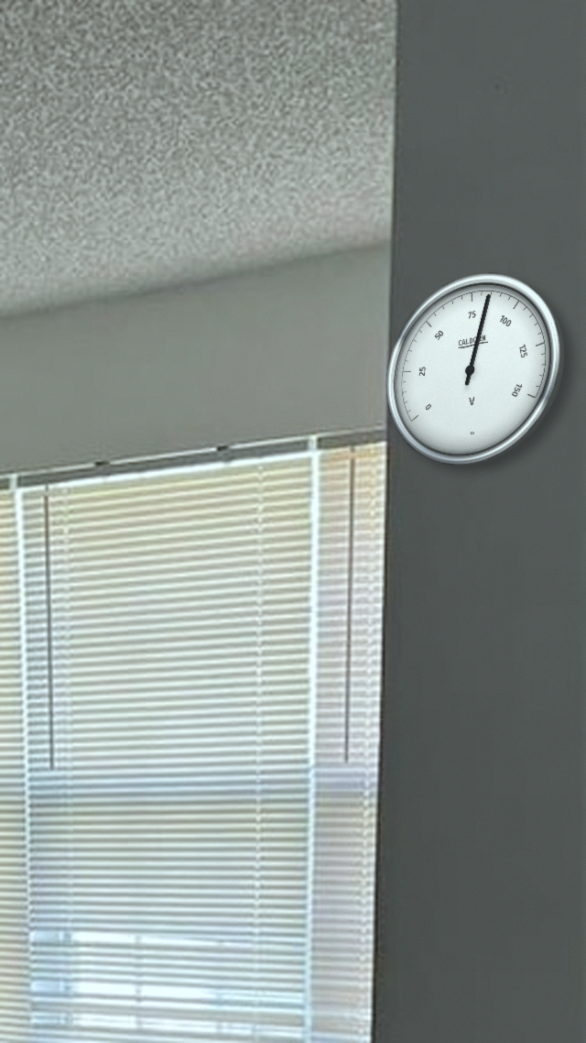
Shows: 85 V
